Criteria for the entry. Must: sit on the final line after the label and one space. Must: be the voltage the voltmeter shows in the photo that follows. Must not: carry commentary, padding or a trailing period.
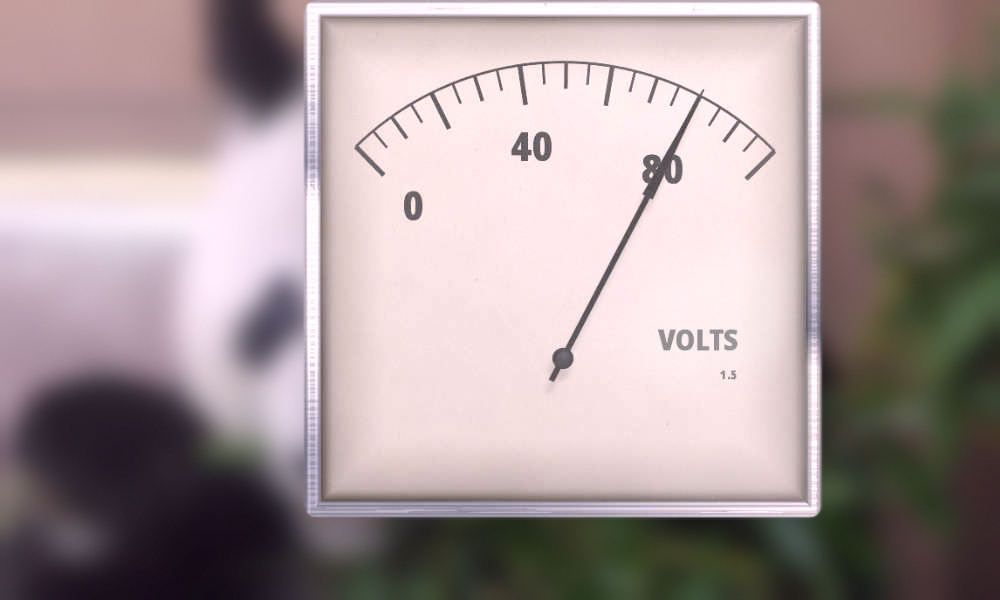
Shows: 80 V
